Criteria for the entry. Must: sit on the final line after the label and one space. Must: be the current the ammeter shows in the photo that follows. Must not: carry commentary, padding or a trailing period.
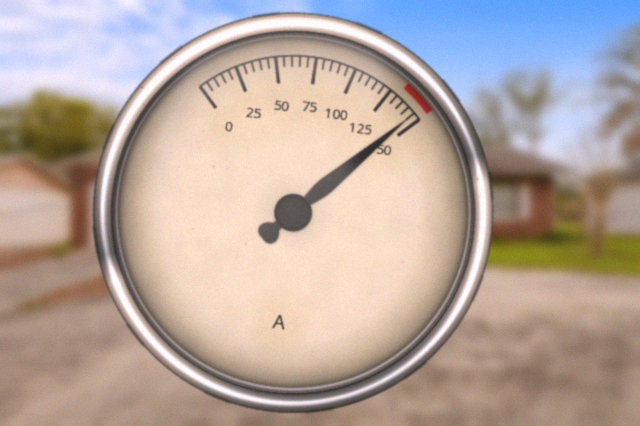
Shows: 145 A
